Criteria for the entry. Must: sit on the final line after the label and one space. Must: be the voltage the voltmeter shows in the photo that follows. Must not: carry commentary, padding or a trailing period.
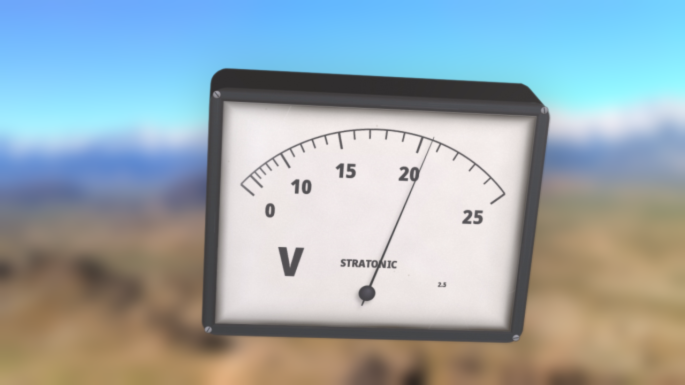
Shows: 20.5 V
